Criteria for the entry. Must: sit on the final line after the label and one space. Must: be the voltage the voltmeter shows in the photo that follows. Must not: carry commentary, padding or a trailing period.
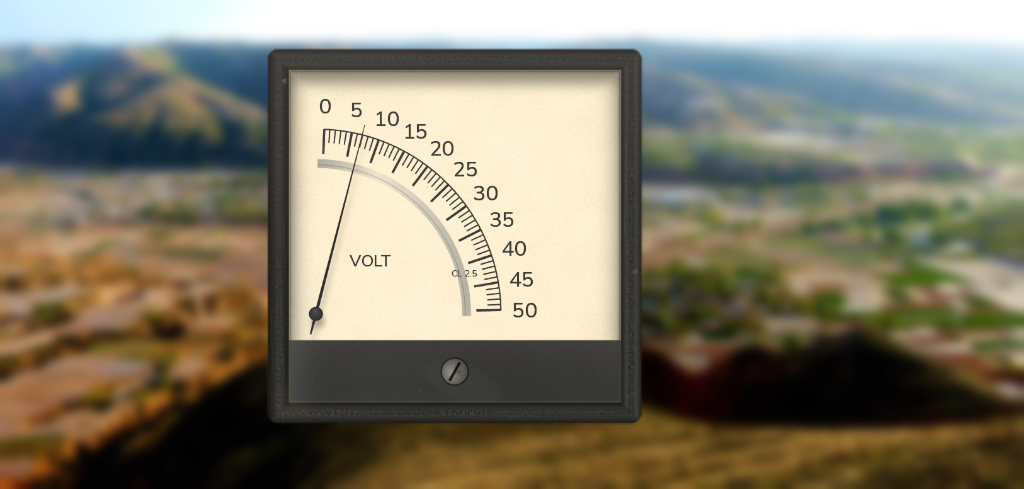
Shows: 7 V
